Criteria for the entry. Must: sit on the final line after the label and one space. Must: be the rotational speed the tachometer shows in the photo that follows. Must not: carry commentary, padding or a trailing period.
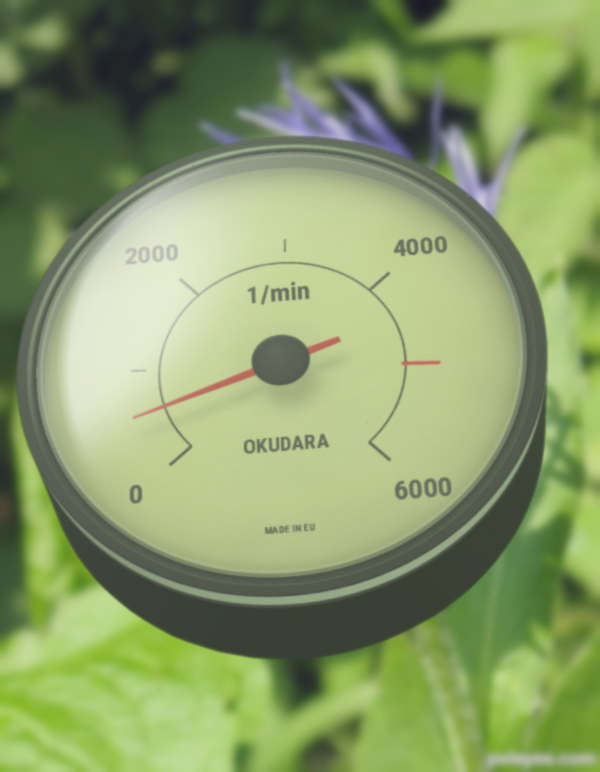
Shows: 500 rpm
